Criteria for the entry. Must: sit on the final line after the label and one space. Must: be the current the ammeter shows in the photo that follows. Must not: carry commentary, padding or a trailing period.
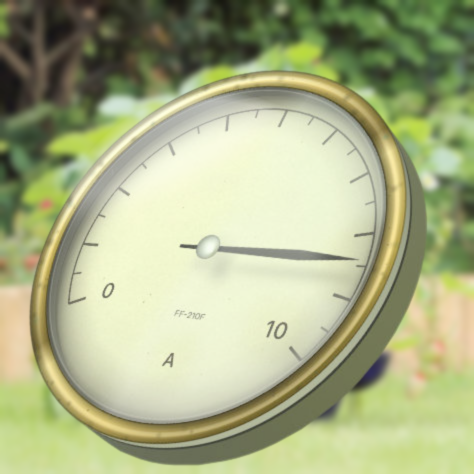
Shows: 8.5 A
